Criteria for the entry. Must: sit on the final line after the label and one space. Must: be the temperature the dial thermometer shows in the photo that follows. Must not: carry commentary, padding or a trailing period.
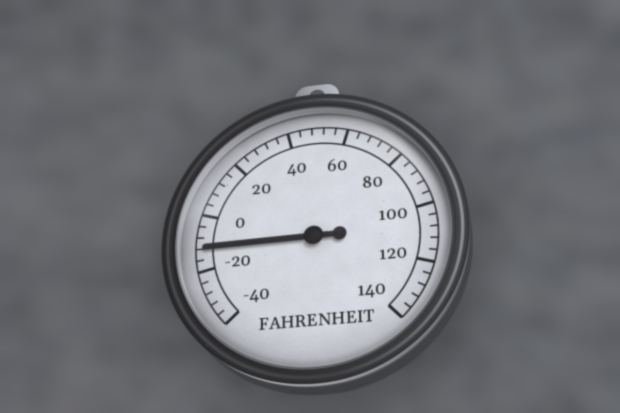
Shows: -12 °F
